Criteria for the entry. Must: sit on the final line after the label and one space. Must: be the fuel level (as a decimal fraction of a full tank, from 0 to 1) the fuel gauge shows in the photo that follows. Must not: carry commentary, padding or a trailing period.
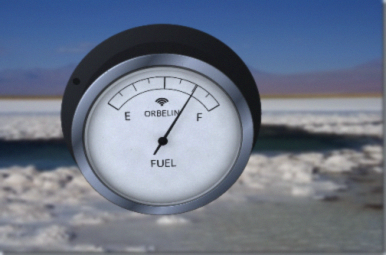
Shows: 0.75
